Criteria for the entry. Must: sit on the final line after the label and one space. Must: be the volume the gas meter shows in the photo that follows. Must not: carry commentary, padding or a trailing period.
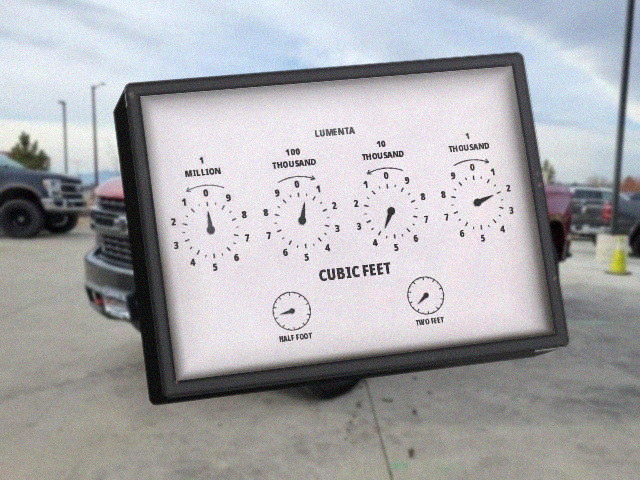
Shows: 4200 ft³
